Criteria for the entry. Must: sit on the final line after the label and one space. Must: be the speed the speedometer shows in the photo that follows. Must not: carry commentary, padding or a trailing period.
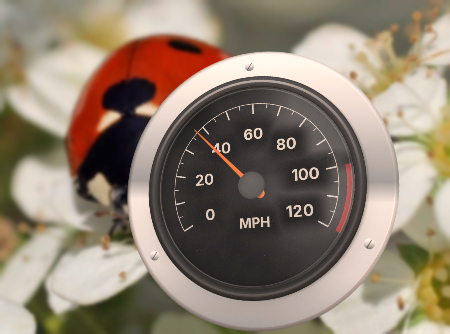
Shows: 37.5 mph
